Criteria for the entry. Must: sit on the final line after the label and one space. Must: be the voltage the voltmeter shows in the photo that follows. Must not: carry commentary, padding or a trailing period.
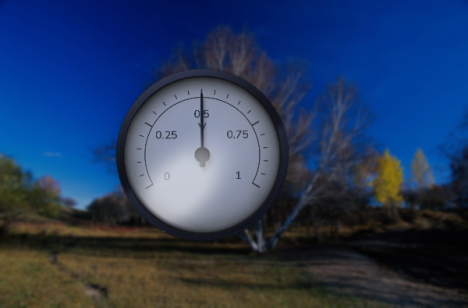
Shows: 0.5 V
